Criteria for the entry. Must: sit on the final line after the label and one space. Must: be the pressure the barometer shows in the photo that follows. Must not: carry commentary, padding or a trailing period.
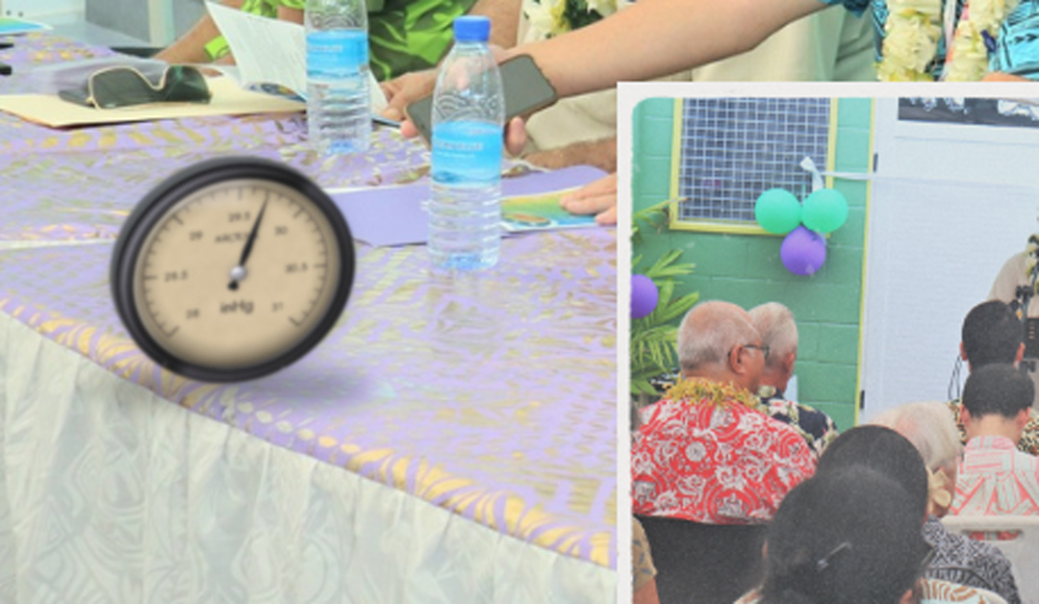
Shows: 29.7 inHg
